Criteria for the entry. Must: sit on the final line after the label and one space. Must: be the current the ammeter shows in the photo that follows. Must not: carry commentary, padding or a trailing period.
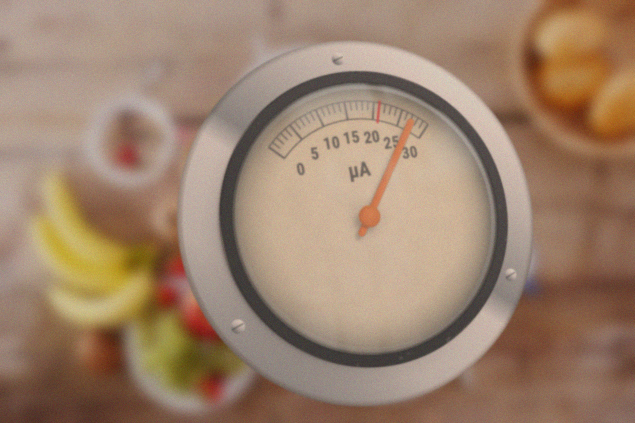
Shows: 27 µA
